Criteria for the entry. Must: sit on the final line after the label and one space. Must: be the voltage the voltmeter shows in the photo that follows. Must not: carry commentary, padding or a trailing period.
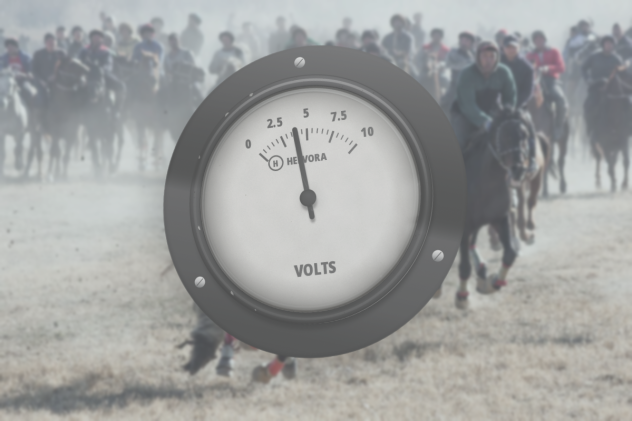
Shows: 4 V
